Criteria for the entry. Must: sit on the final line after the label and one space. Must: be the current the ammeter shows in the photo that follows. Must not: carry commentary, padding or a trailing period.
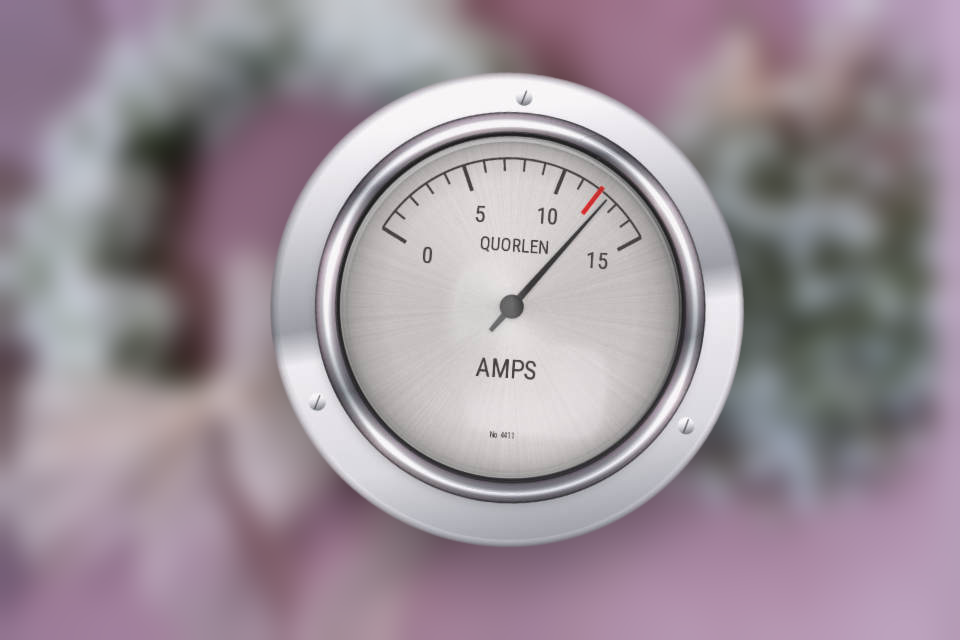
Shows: 12.5 A
